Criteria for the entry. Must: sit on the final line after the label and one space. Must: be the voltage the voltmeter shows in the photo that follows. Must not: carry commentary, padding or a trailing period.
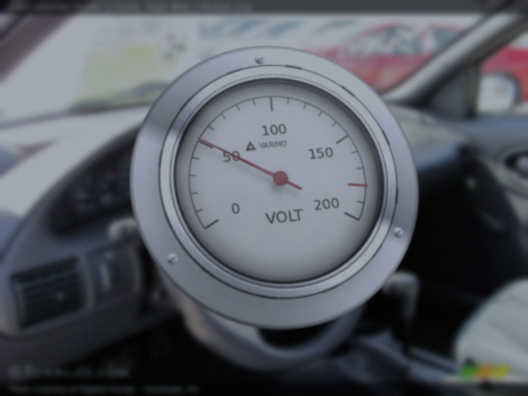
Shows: 50 V
